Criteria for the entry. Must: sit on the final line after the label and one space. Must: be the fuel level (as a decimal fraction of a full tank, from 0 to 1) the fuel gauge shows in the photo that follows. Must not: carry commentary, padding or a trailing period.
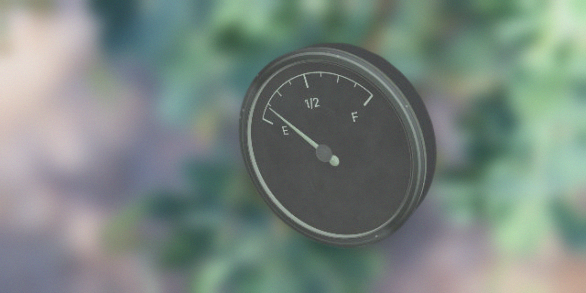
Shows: 0.125
